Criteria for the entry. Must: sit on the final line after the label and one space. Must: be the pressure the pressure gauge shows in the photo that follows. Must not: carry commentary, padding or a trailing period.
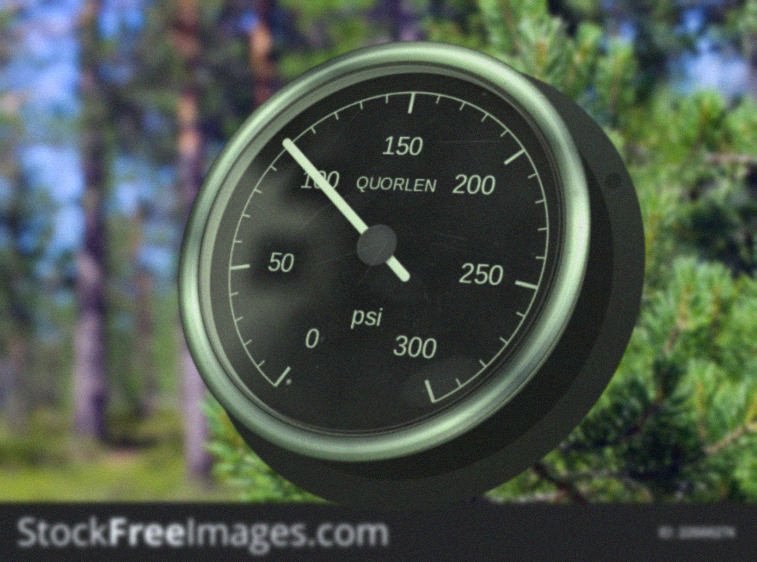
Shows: 100 psi
